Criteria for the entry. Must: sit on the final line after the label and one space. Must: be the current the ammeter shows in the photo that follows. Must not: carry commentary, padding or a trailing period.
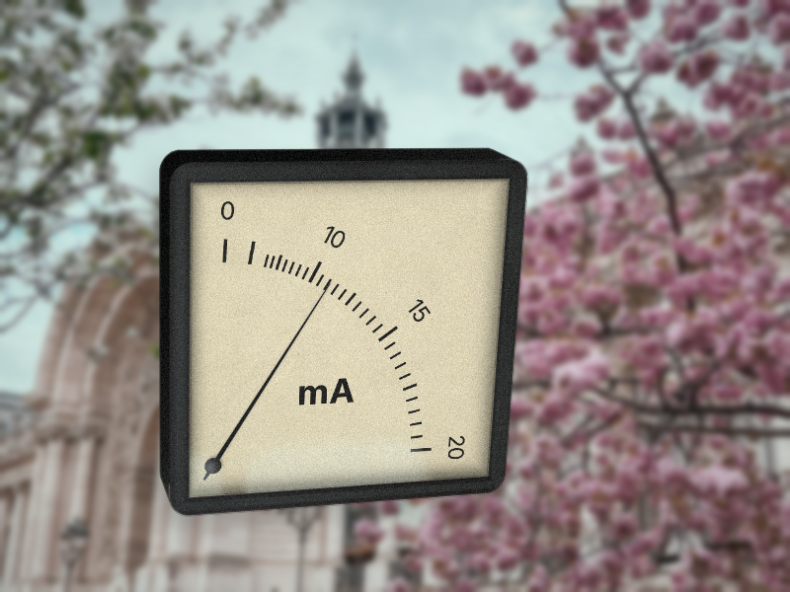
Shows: 11 mA
